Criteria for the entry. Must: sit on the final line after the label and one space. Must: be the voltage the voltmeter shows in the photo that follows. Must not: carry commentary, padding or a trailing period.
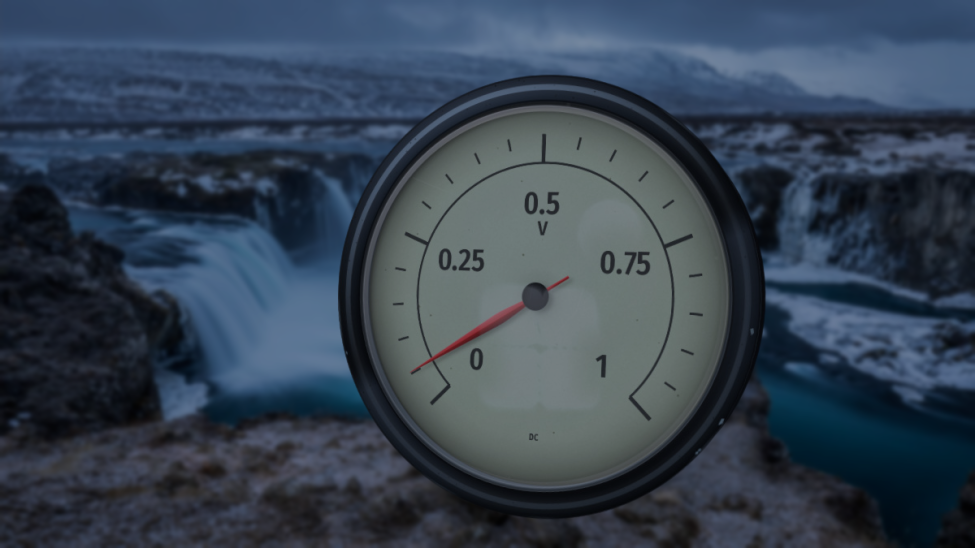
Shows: 0.05 V
